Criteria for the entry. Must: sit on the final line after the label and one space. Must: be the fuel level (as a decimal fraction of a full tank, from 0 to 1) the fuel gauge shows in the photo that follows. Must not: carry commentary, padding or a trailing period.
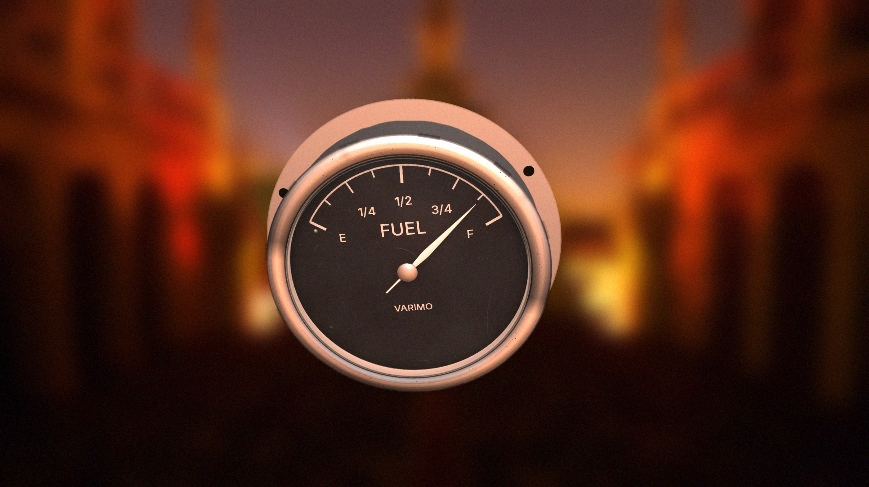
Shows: 0.875
